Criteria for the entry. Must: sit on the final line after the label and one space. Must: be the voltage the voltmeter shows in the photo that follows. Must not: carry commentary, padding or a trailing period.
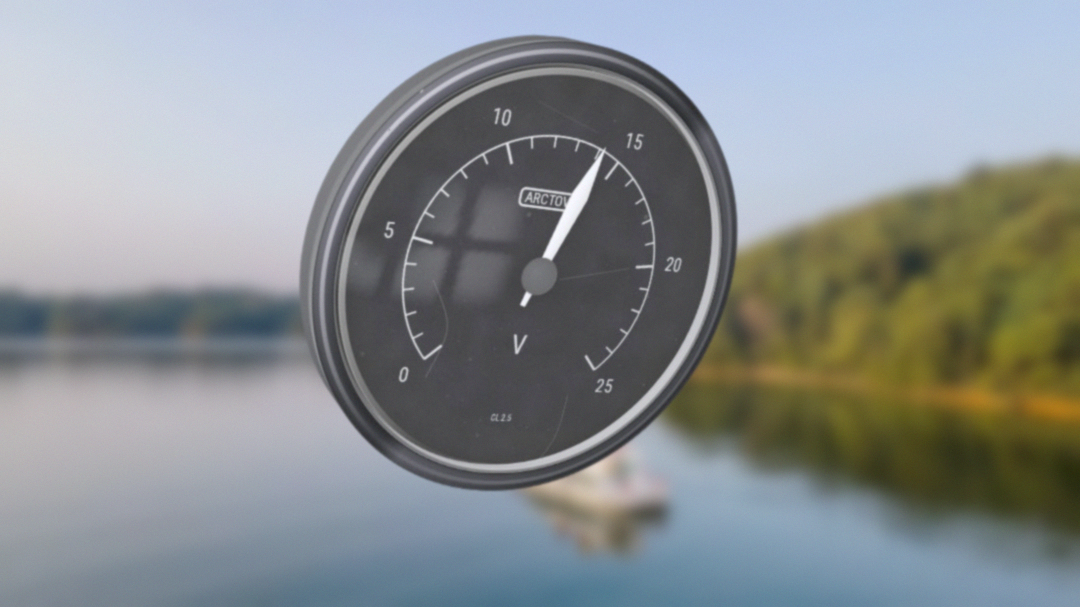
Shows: 14 V
